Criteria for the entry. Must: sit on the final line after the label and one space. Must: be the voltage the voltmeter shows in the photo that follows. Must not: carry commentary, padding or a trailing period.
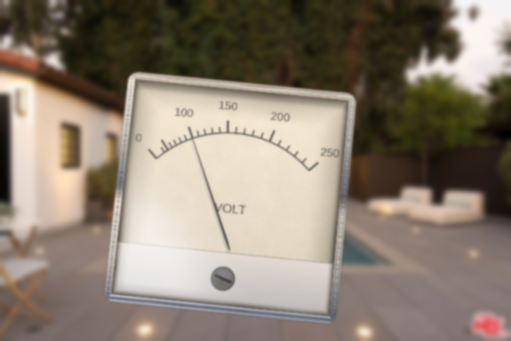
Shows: 100 V
